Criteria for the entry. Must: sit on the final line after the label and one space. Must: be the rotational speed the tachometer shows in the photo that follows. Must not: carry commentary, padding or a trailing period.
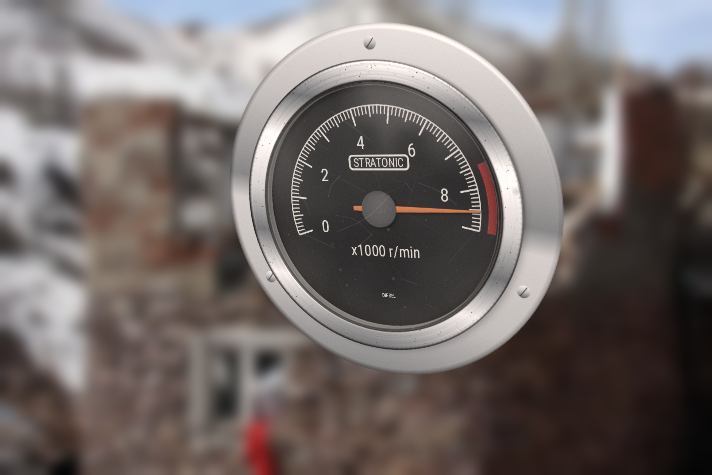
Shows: 8500 rpm
